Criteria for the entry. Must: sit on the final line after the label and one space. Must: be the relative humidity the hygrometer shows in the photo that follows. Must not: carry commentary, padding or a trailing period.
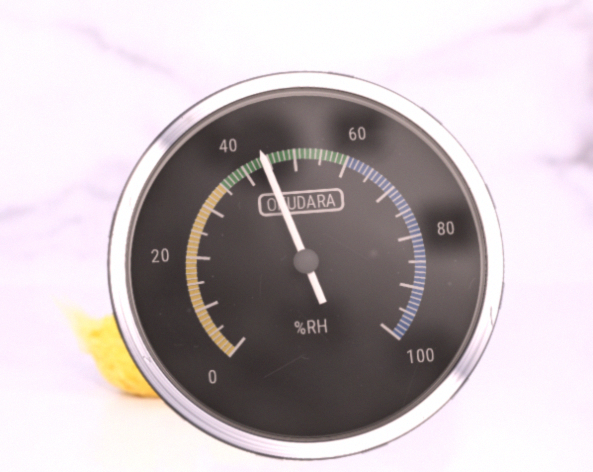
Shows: 44 %
